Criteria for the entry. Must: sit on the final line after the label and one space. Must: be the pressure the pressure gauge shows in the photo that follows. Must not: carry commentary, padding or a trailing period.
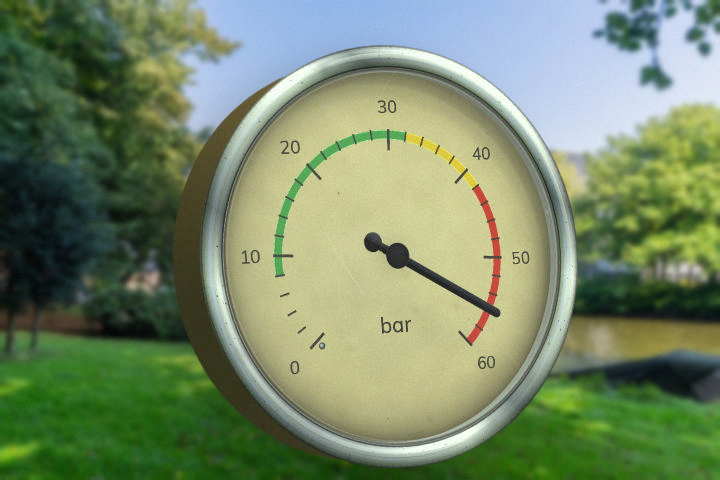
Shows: 56 bar
